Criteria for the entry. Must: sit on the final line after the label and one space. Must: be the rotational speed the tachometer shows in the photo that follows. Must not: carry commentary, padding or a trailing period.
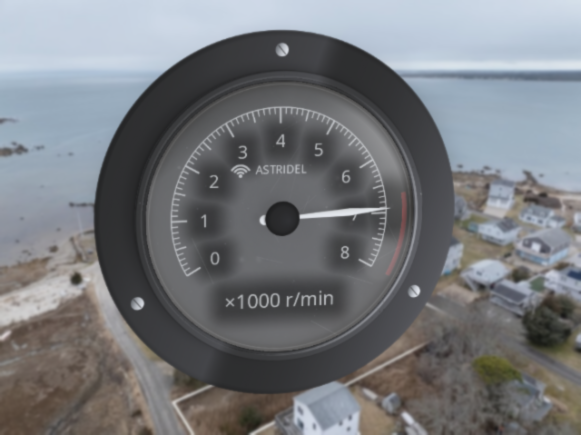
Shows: 6900 rpm
